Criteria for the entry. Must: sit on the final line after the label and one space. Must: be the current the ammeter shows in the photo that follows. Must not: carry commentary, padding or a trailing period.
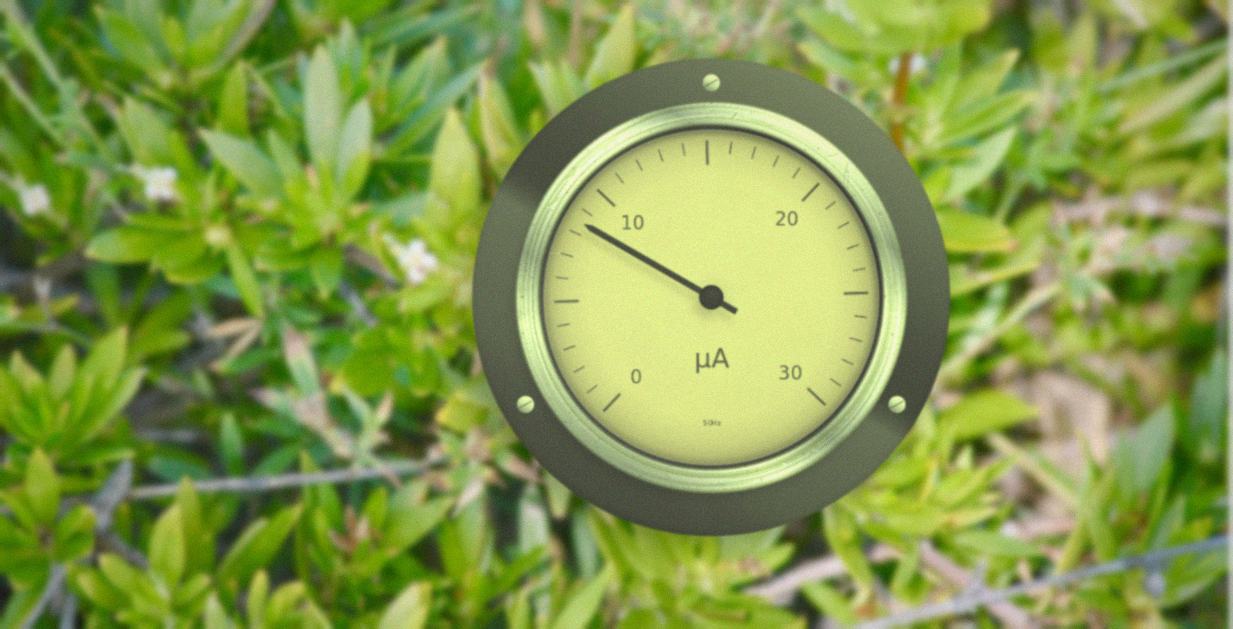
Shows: 8.5 µA
